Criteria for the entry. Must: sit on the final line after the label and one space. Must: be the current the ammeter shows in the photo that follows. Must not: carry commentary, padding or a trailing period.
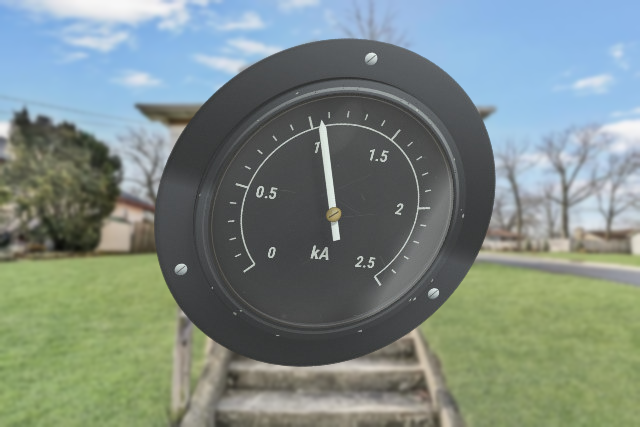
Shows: 1.05 kA
